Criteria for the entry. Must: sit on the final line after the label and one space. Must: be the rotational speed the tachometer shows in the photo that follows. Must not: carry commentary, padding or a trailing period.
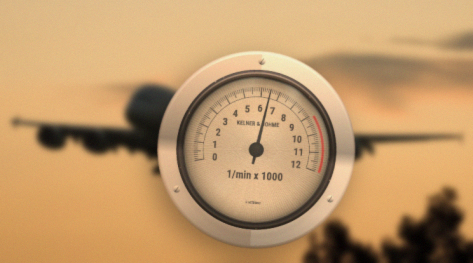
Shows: 6500 rpm
